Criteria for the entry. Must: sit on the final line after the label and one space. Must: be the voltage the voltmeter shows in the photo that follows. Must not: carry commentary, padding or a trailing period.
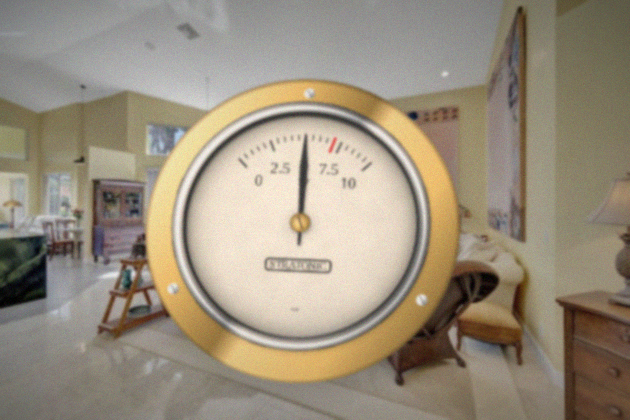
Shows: 5 V
